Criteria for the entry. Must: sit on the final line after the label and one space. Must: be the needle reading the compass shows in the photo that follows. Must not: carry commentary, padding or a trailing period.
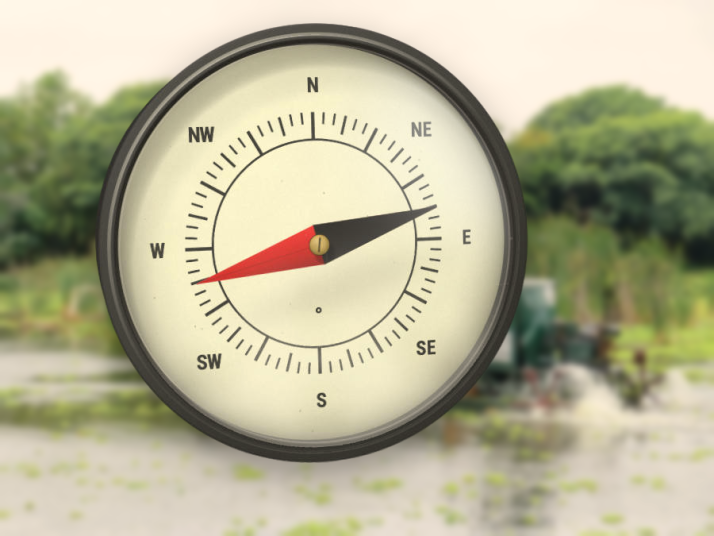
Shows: 255 °
